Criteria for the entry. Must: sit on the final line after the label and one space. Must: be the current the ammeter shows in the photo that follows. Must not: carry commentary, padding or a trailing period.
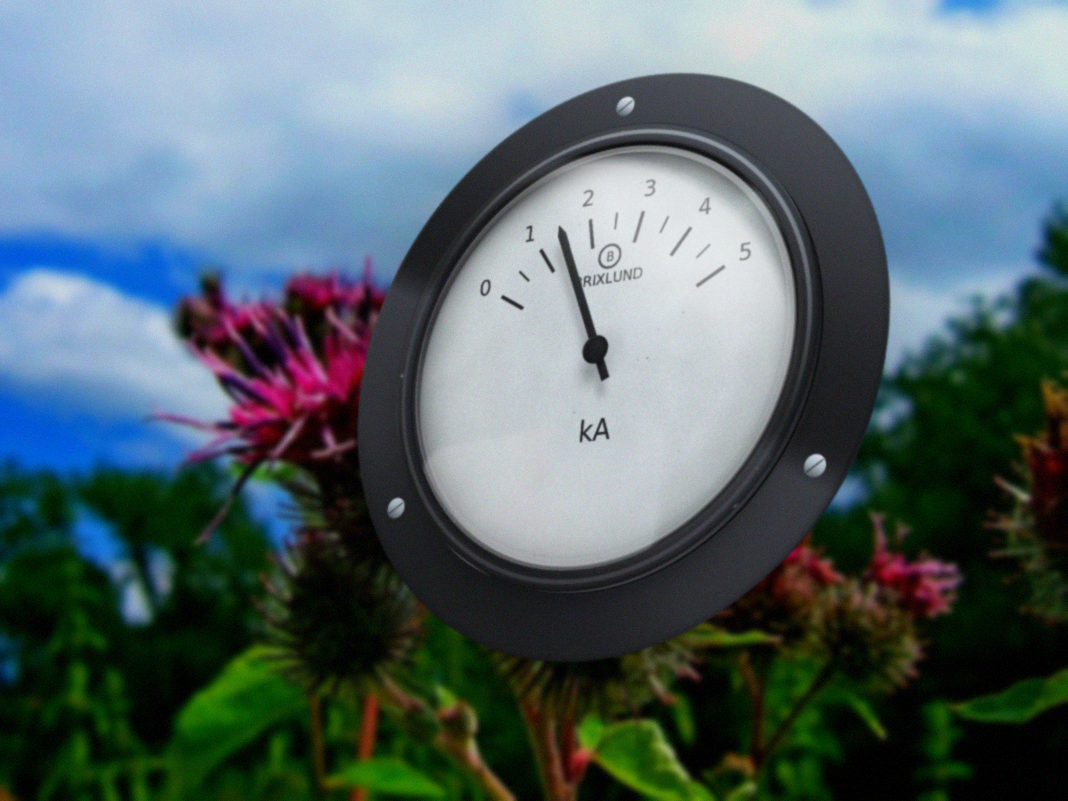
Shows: 1.5 kA
